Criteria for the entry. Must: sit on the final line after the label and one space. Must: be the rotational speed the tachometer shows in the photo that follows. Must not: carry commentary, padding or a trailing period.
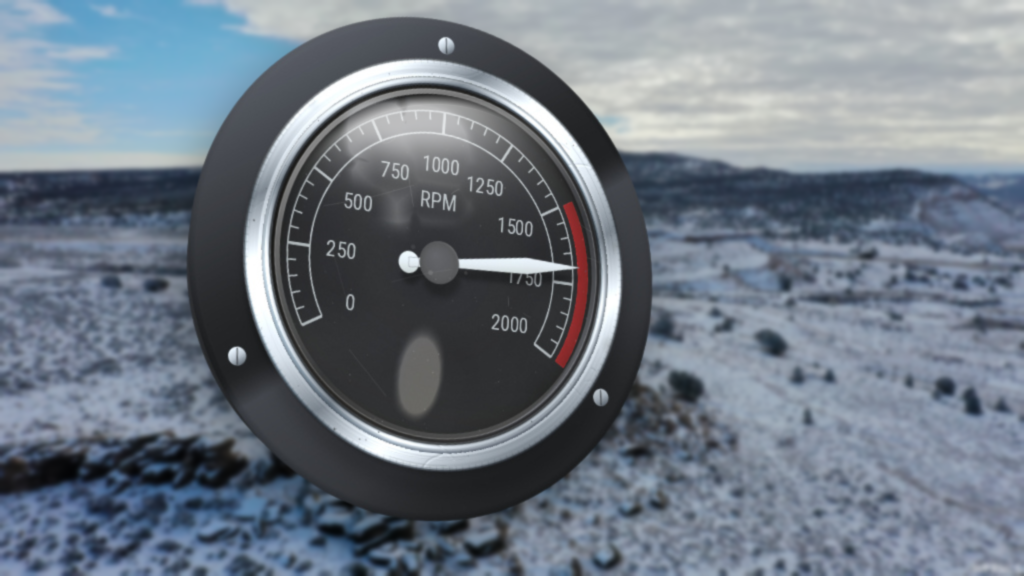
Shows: 1700 rpm
